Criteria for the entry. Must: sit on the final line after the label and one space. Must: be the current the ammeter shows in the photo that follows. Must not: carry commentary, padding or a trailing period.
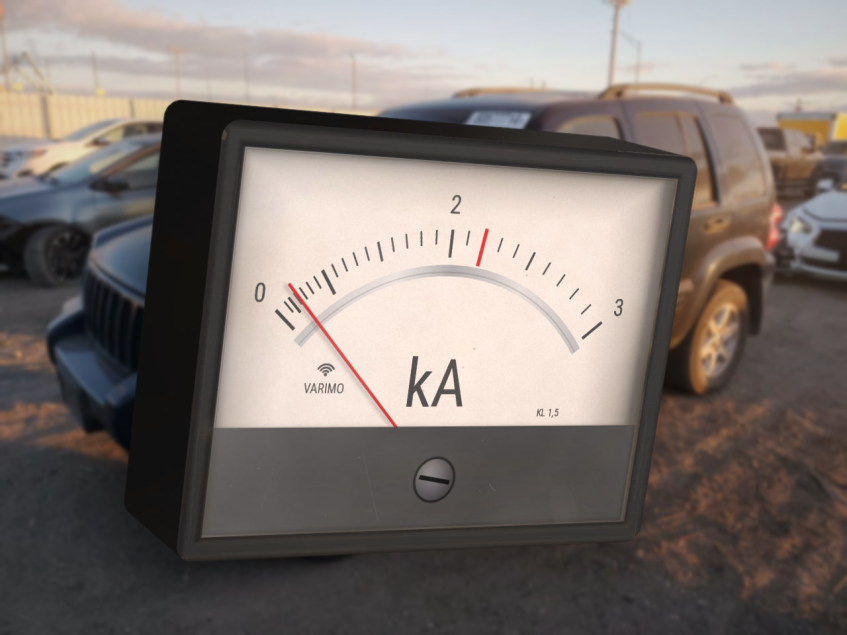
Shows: 0.6 kA
